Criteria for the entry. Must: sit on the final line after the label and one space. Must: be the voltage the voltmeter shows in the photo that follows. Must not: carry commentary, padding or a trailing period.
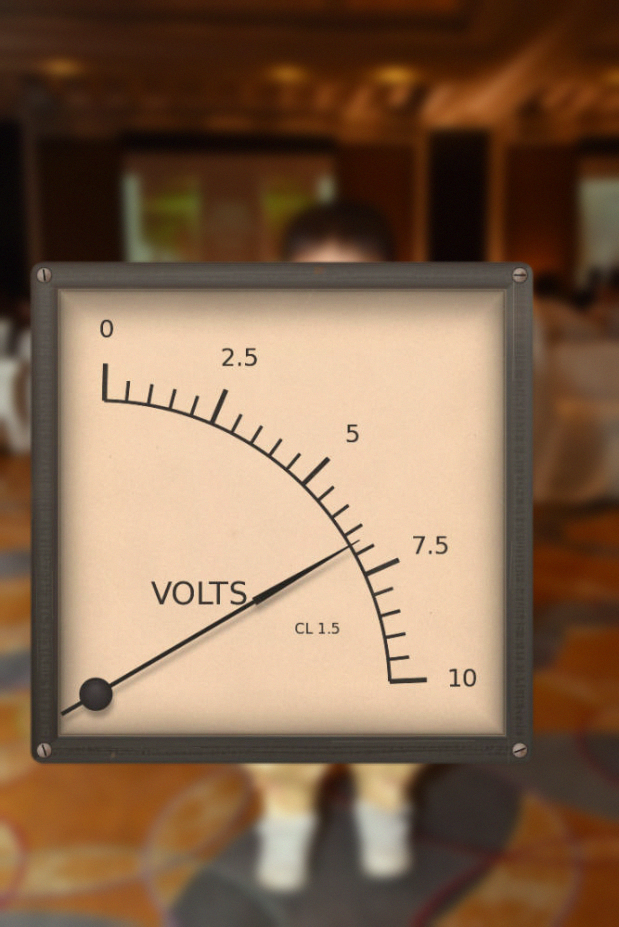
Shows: 6.75 V
